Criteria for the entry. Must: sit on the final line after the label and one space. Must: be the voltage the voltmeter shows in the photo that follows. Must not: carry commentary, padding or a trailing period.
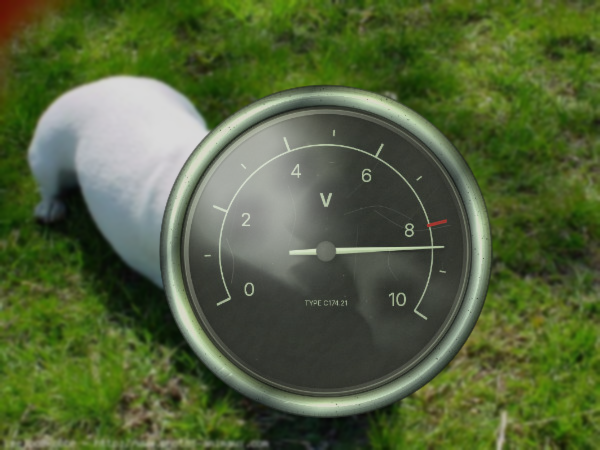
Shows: 8.5 V
